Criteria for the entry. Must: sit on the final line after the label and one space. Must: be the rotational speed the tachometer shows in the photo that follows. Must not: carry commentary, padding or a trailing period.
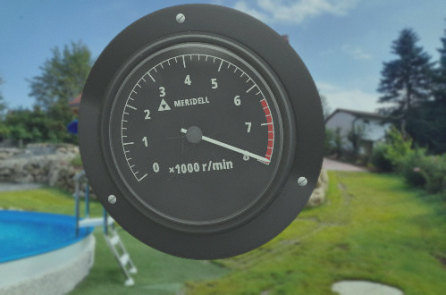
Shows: 7900 rpm
